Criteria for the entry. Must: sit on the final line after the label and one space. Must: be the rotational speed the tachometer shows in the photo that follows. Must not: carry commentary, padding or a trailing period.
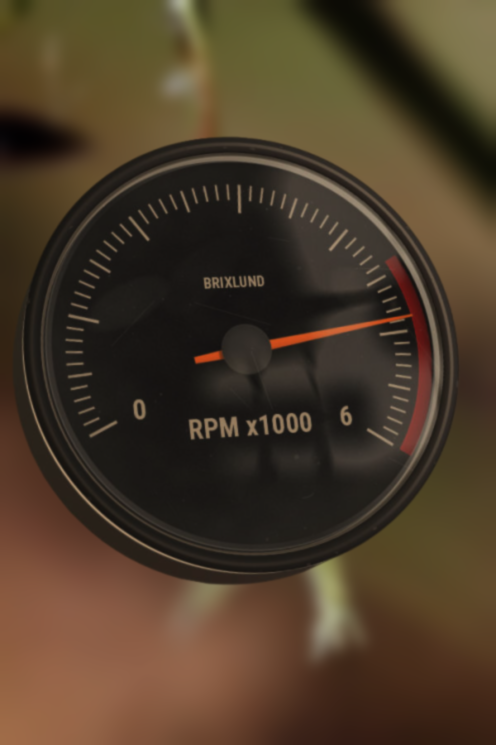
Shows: 4900 rpm
